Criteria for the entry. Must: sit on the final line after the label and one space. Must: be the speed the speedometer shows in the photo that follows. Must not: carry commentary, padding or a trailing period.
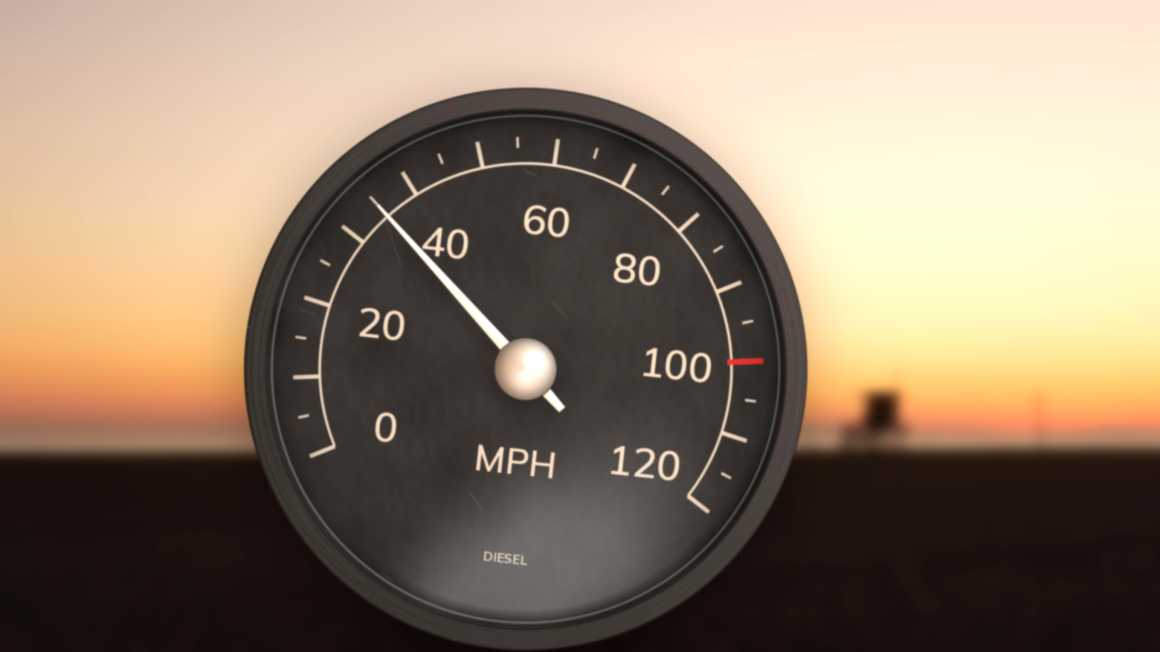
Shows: 35 mph
